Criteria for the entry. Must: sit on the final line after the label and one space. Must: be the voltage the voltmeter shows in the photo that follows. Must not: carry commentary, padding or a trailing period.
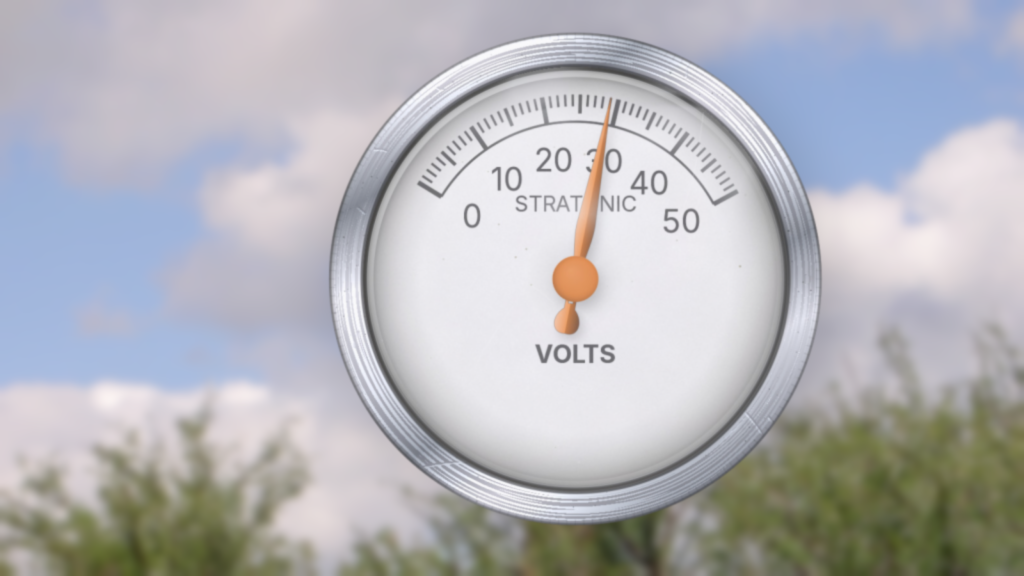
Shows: 29 V
